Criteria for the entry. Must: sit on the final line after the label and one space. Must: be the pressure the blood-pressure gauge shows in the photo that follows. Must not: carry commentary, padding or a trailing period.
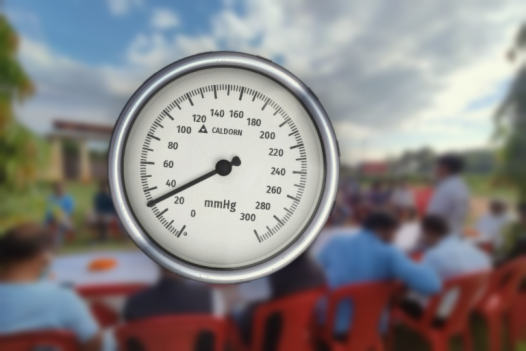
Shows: 30 mmHg
